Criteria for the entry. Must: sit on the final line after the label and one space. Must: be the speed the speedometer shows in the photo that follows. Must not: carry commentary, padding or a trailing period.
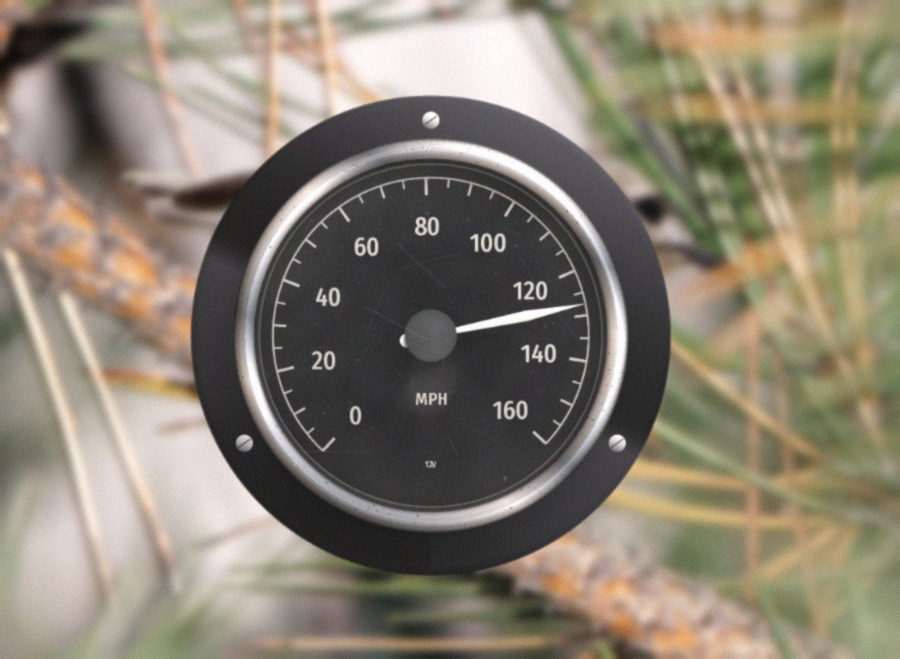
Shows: 127.5 mph
